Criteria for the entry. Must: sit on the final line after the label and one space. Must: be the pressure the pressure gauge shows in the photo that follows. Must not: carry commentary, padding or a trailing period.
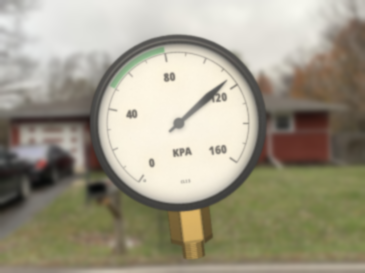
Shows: 115 kPa
